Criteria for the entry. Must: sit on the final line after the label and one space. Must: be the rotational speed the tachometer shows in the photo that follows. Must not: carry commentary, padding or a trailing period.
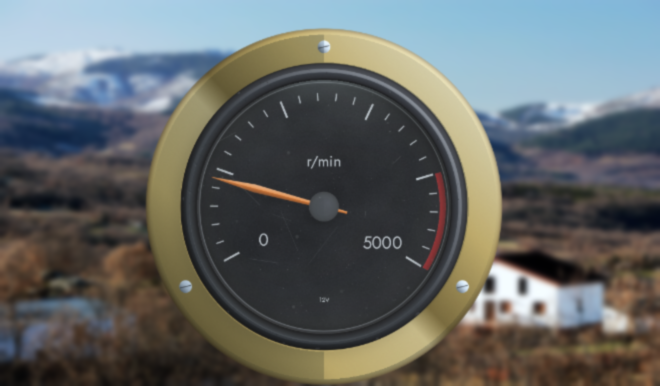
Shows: 900 rpm
